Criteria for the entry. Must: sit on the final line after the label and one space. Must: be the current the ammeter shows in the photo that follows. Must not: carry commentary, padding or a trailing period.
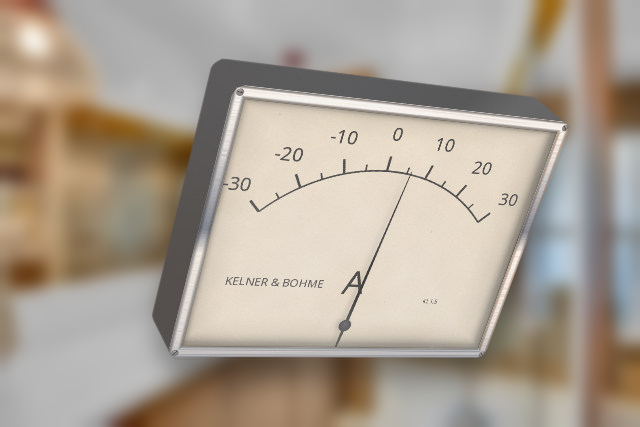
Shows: 5 A
